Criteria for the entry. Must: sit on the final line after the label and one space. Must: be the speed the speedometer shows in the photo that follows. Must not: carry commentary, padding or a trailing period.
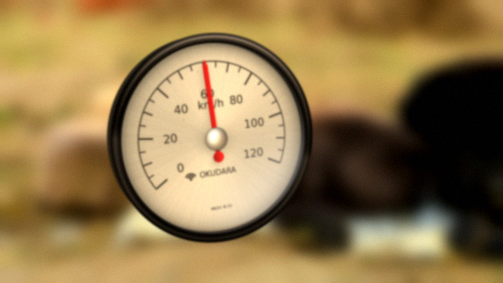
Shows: 60 km/h
